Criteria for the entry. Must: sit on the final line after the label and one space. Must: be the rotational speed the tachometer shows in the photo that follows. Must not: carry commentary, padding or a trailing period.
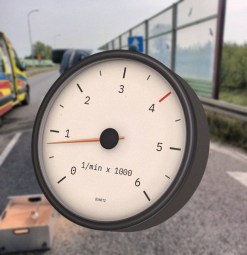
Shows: 750 rpm
